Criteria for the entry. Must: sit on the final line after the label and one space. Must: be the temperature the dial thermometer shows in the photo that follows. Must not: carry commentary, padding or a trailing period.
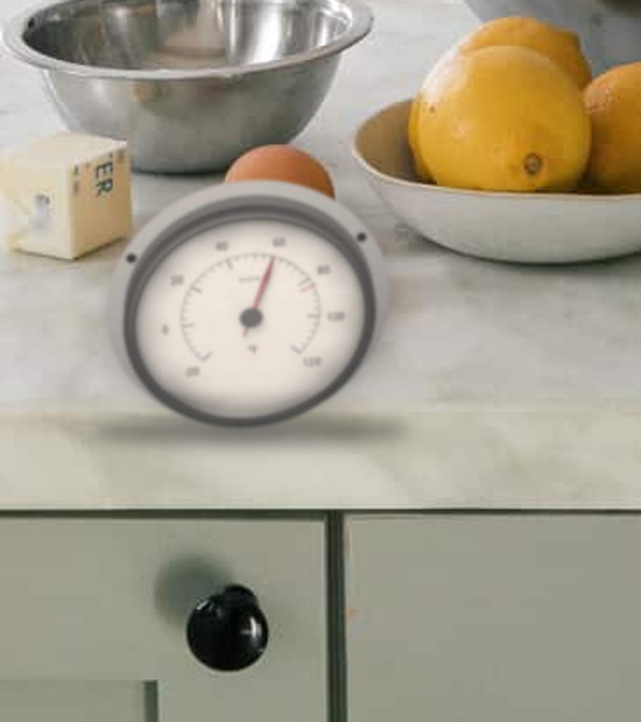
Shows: 60 °F
